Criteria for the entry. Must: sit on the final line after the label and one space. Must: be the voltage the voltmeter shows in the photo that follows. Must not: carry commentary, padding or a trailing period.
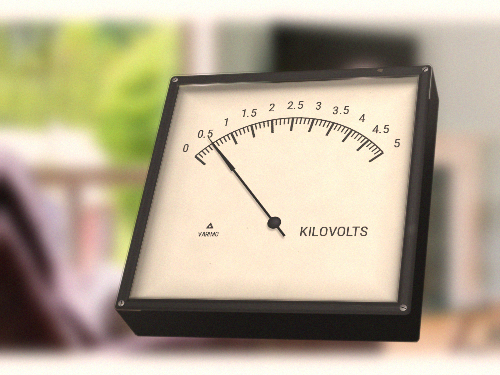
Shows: 0.5 kV
